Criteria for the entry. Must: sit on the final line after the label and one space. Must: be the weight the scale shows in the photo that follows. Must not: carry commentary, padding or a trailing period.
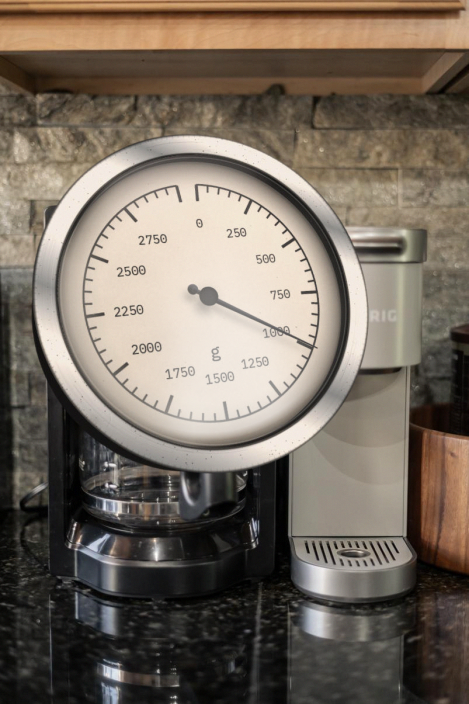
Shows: 1000 g
